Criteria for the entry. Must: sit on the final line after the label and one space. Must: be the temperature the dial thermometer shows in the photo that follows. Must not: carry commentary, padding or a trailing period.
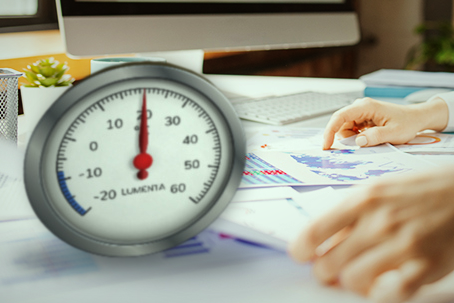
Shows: 20 °C
